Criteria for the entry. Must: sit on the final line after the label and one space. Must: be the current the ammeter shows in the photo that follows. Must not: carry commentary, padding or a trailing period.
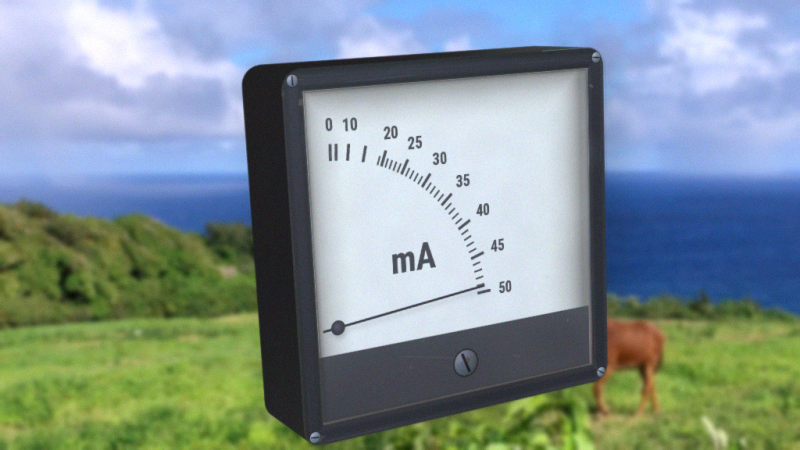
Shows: 49 mA
